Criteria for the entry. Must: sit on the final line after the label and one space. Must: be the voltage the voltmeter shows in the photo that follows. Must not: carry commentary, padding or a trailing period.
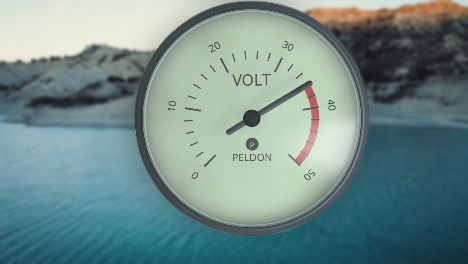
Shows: 36 V
